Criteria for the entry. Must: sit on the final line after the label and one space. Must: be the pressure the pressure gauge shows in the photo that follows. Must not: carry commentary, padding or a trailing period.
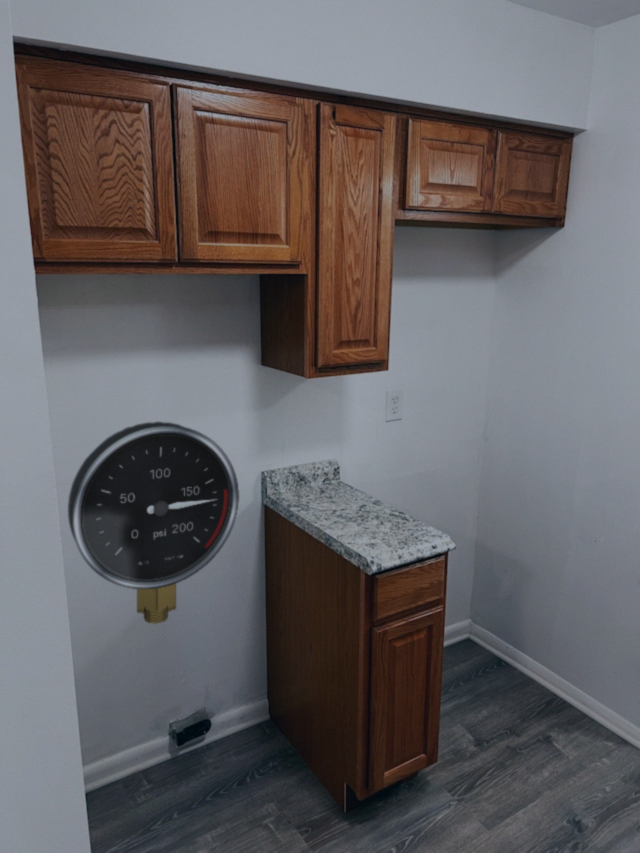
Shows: 165 psi
